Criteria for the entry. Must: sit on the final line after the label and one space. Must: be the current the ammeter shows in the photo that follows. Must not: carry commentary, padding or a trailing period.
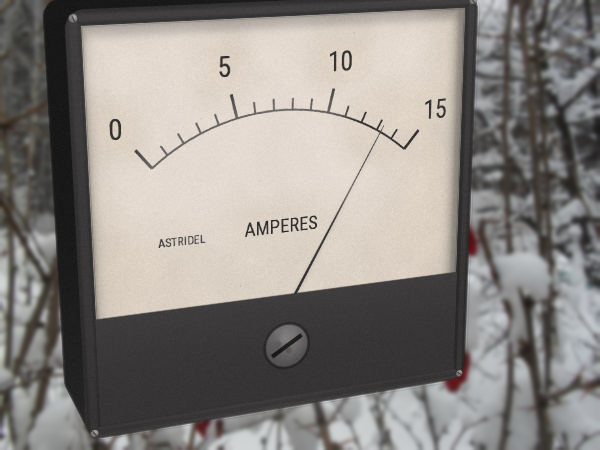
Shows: 13 A
